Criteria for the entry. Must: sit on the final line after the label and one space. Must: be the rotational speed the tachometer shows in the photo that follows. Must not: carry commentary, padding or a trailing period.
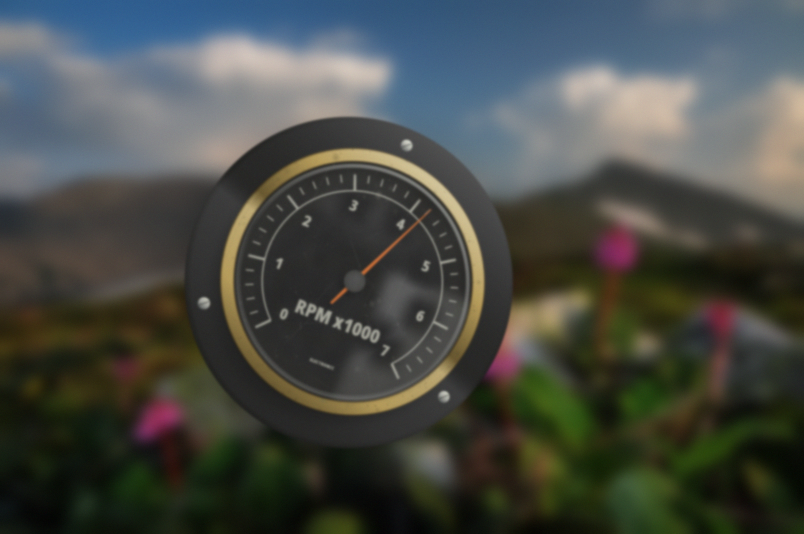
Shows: 4200 rpm
